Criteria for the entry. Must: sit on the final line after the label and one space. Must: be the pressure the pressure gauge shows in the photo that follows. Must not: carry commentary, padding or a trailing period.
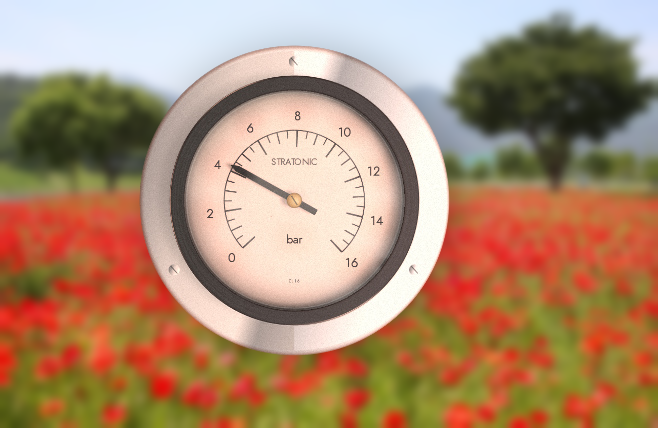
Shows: 4.25 bar
